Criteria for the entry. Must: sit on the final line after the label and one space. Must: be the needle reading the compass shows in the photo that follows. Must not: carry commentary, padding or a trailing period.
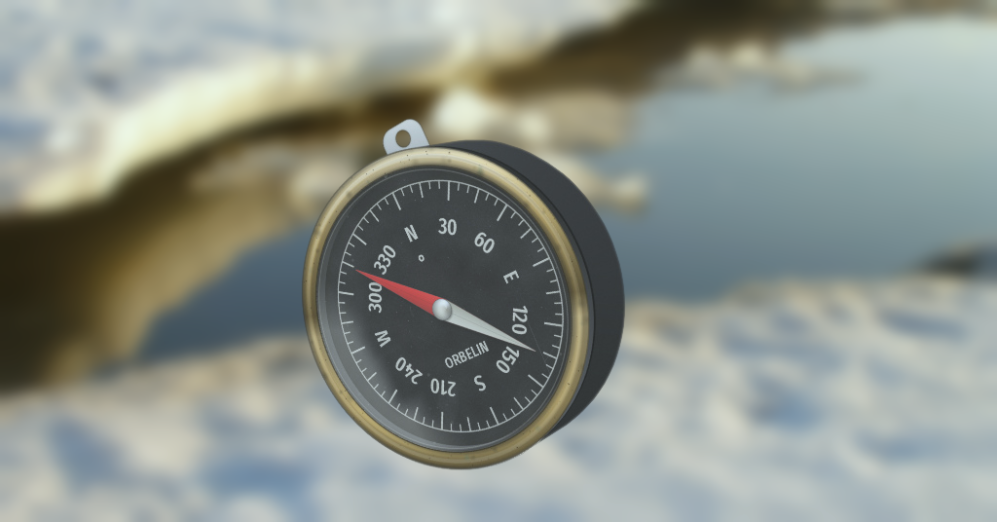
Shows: 315 °
